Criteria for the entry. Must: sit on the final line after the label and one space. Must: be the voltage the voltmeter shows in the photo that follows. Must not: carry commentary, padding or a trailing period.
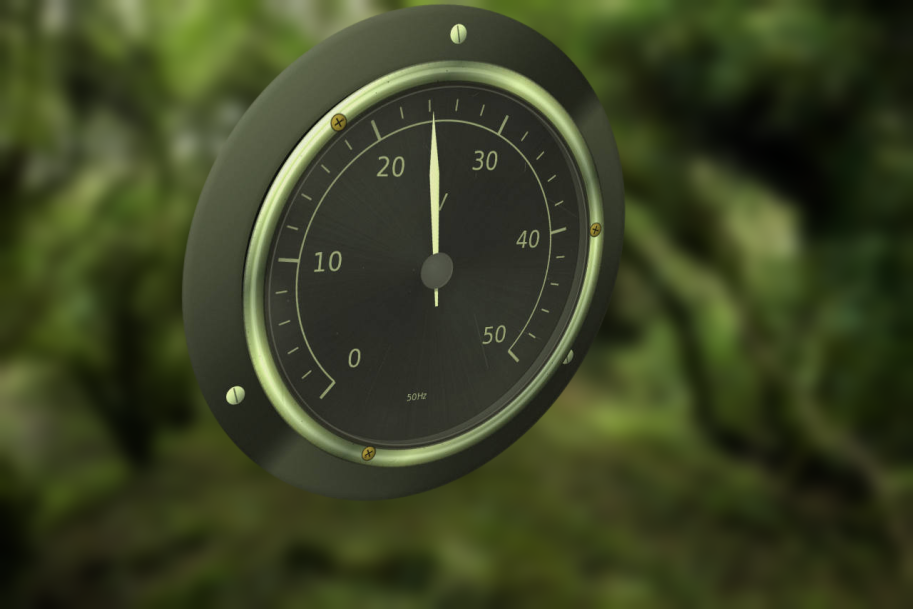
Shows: 24 V
